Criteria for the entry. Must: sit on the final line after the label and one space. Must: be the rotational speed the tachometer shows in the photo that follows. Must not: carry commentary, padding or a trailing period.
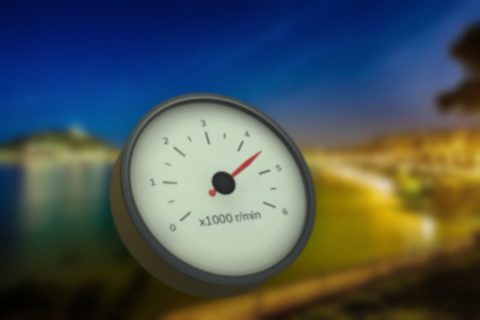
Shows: 4500 rpm
